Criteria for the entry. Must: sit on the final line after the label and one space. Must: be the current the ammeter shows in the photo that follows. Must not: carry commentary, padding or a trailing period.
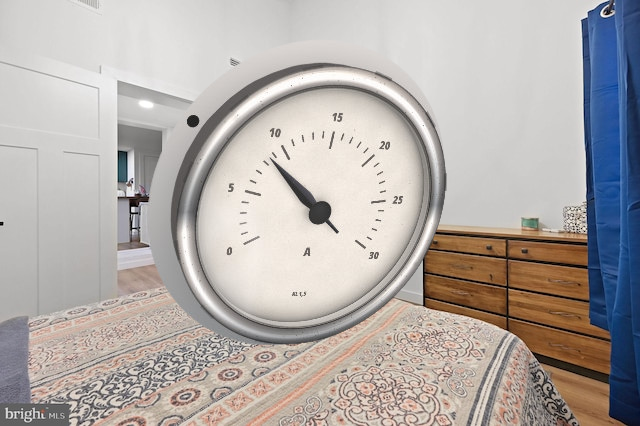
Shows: 8.5 A
